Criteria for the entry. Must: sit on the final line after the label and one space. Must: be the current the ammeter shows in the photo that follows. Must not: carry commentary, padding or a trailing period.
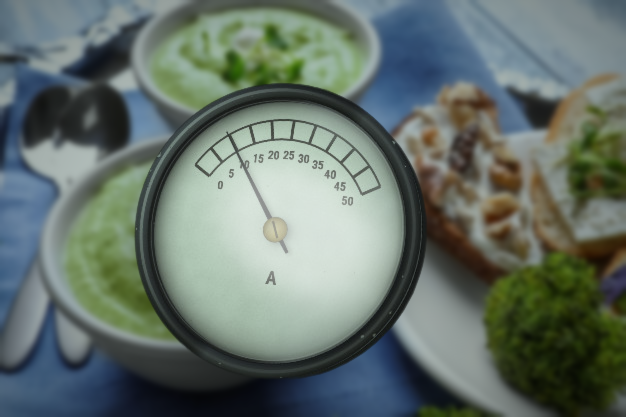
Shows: 10 A
